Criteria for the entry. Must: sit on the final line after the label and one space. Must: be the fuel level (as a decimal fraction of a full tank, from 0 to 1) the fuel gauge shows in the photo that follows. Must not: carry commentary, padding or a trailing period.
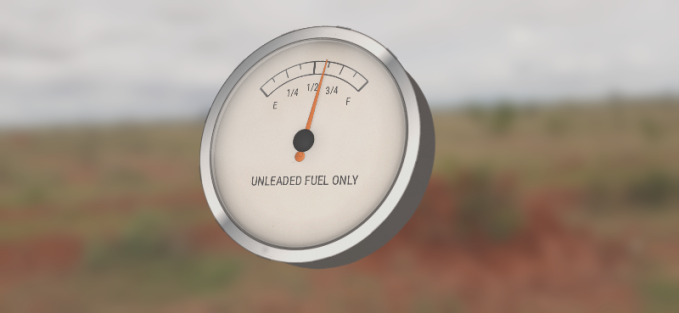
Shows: 0.625
